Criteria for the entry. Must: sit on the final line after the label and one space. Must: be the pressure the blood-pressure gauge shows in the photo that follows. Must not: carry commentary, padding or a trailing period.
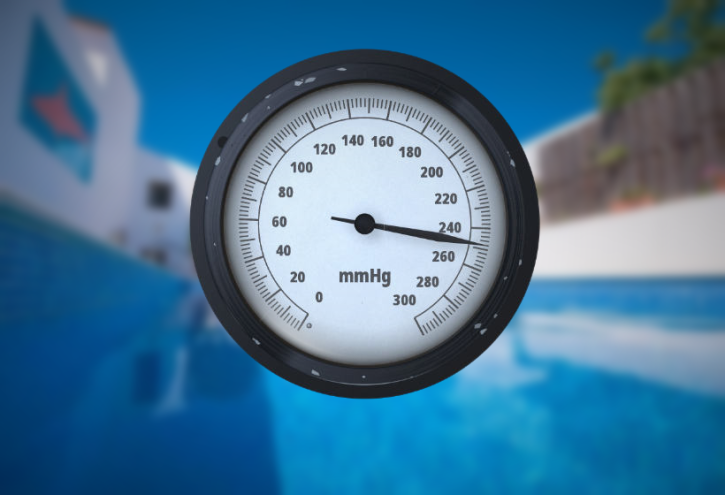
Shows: 248 mmHg
